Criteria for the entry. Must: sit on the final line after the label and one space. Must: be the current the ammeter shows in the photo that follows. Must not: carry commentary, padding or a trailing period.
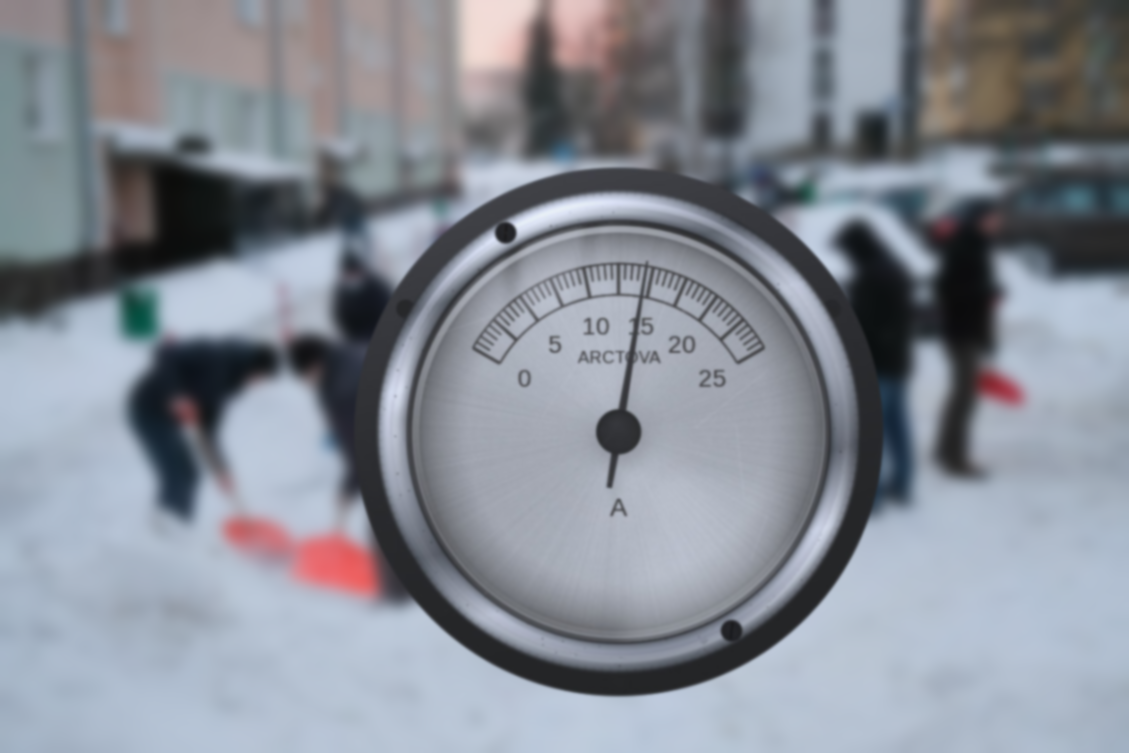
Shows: 14.5 A
